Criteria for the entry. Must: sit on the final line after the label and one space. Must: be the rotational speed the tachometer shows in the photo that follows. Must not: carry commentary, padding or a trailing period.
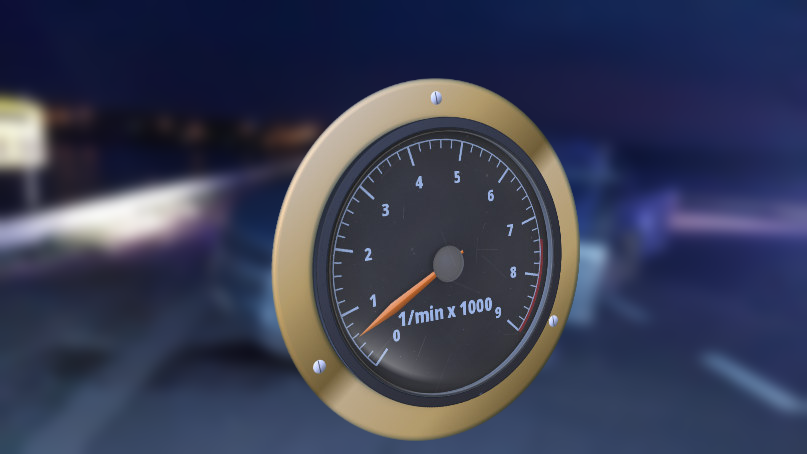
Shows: 600 rpm
